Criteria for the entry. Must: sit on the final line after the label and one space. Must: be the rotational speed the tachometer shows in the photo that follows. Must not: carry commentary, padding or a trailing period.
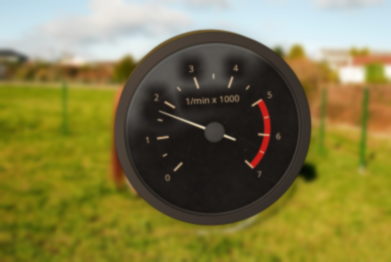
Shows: 1750 rpm
